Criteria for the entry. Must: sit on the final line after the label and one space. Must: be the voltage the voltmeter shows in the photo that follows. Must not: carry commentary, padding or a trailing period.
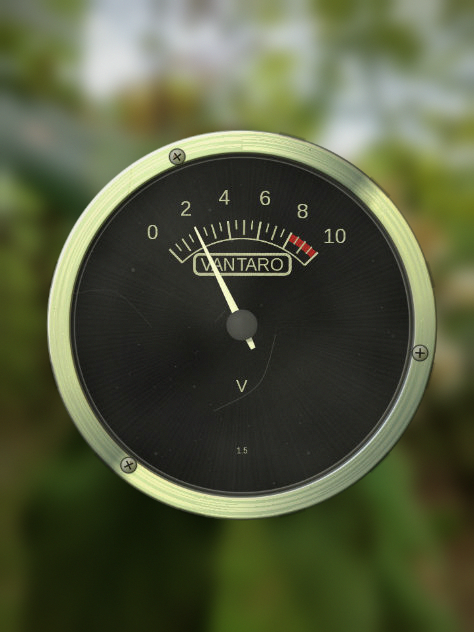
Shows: 2 V
